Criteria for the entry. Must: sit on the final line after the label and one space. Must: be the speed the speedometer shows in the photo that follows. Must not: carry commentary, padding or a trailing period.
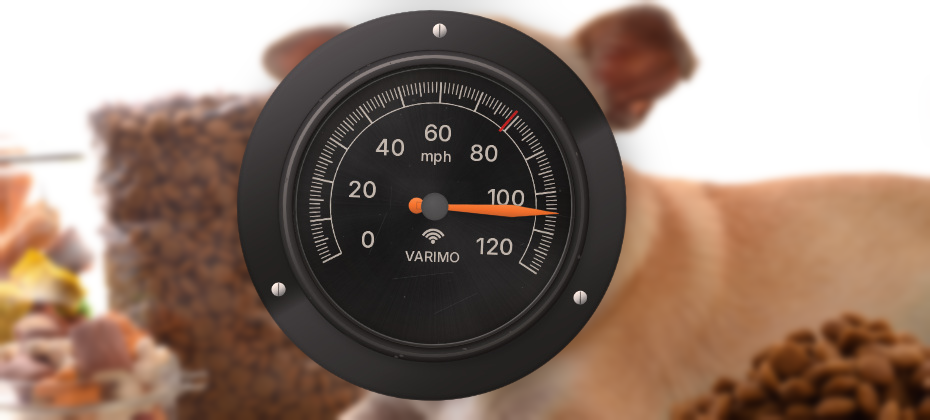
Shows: 105 mph
